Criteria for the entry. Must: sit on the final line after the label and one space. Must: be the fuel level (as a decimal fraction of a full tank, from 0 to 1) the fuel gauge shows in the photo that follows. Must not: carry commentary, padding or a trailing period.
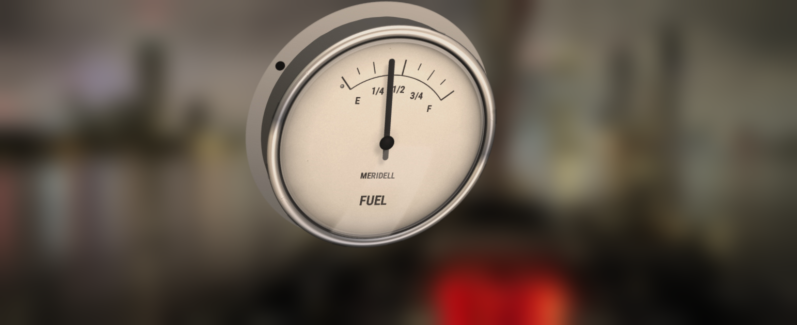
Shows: 0.375
